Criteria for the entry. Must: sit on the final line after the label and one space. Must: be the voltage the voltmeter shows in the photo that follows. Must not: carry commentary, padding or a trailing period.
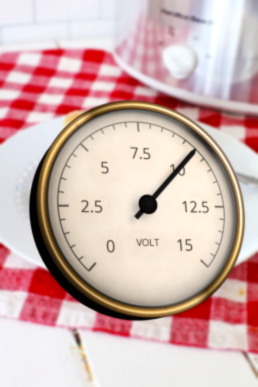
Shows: 10 V
